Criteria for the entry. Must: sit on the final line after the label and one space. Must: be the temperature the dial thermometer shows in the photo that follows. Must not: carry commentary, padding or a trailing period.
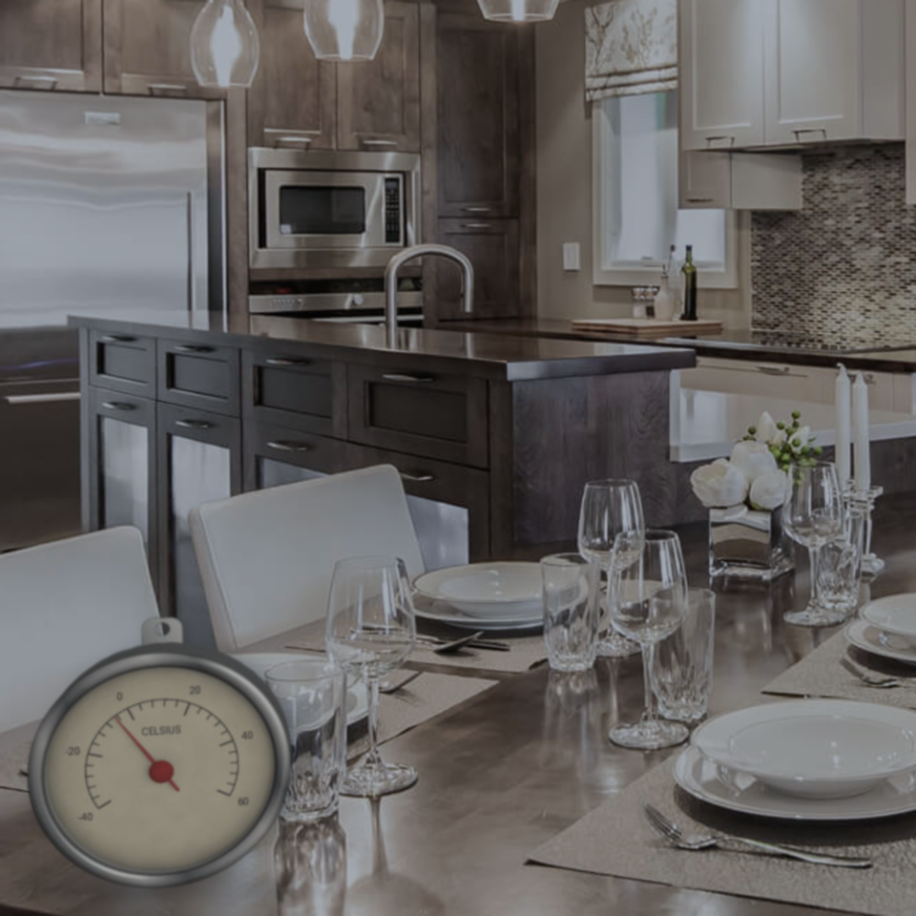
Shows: -4 °C
